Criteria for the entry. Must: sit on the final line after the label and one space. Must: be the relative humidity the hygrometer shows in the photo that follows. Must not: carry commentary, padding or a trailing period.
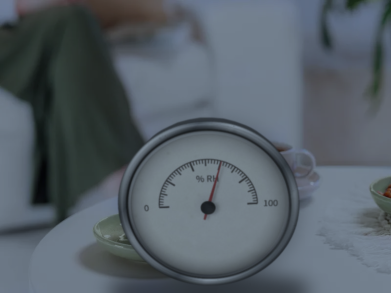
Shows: 60 %
